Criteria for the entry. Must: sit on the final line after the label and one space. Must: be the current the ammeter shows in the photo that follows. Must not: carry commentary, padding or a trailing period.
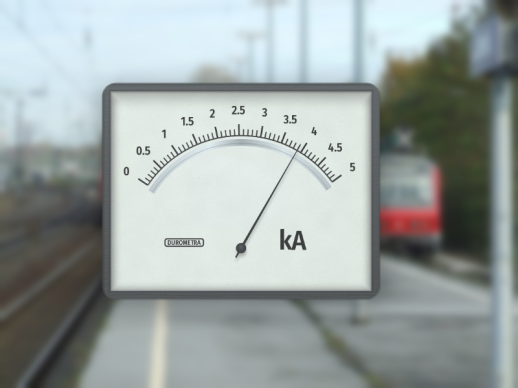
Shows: 3.9 kA
